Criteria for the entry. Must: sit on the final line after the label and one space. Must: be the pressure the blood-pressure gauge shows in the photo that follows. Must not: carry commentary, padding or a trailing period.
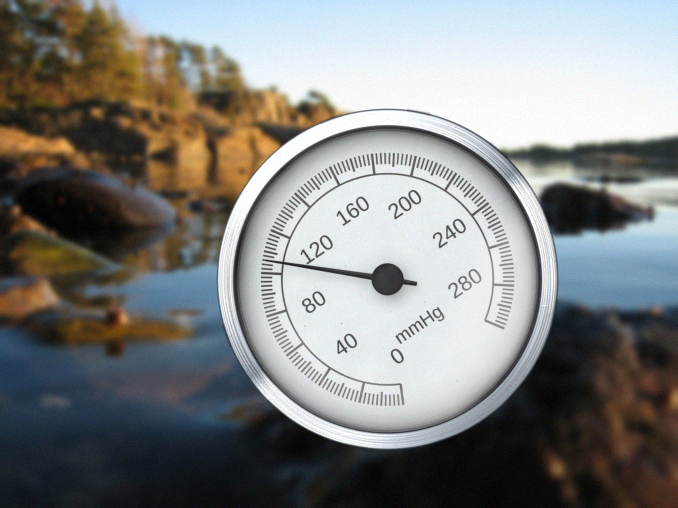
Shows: 106 mmHg
